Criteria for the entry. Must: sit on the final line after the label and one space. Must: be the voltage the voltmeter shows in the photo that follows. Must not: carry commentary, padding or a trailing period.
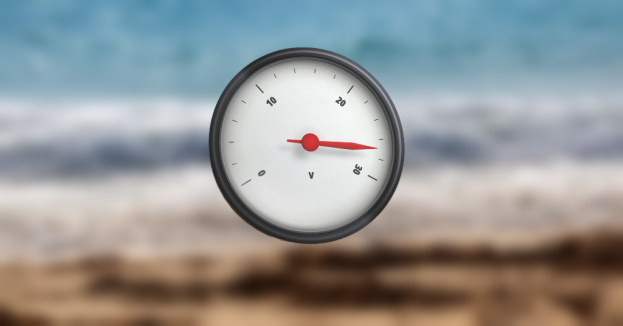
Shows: 27 V
